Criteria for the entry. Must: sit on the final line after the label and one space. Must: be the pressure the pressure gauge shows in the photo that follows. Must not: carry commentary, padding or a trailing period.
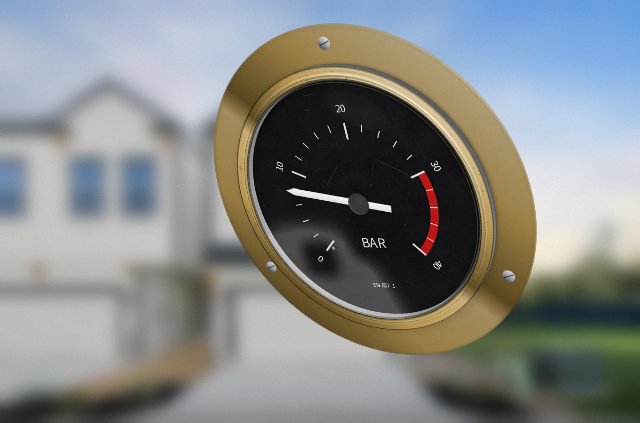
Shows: 8 bar
